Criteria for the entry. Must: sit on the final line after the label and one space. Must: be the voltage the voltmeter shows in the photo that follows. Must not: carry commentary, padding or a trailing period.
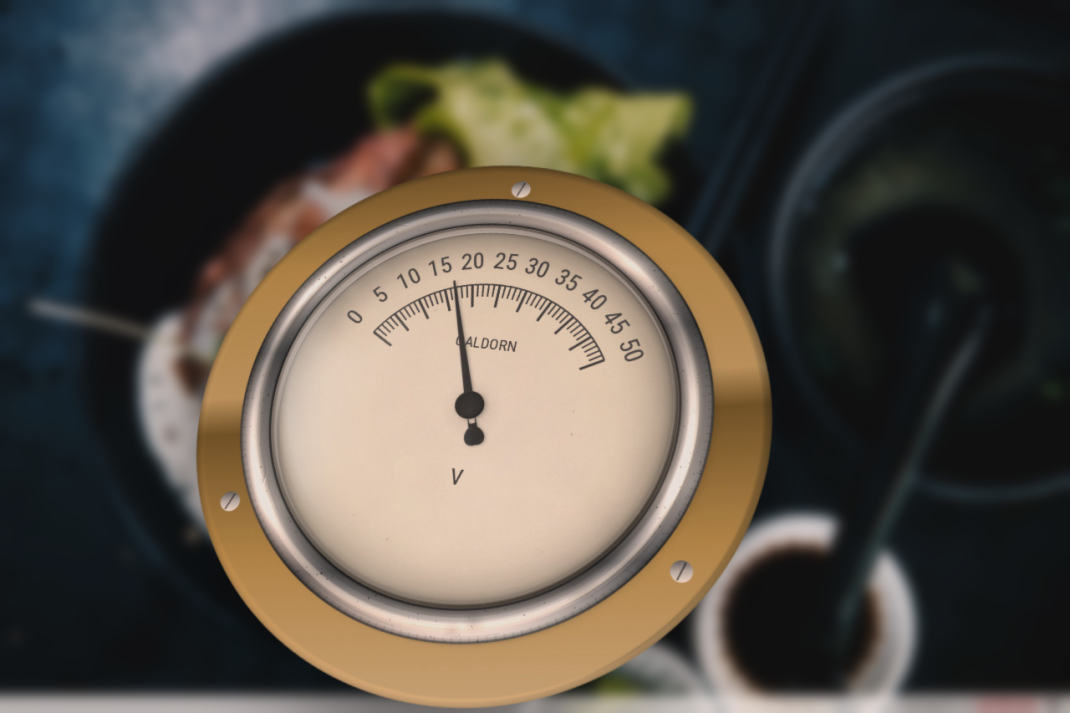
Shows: 17 V
